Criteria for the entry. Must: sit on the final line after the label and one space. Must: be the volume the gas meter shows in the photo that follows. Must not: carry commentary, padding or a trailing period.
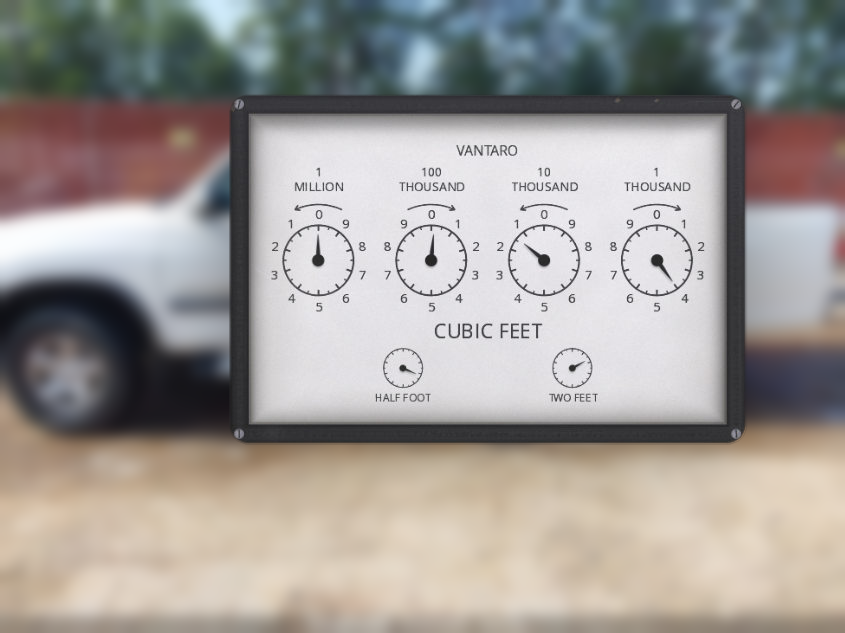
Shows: 1400 ft³
